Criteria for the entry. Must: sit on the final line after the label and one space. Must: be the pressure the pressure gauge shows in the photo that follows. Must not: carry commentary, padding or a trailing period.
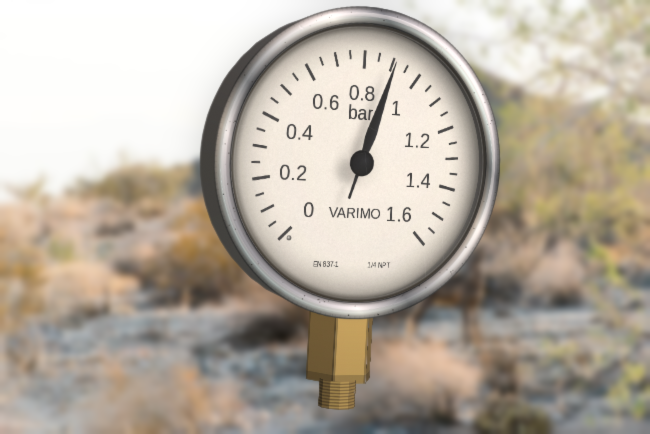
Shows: 0.9 bar
